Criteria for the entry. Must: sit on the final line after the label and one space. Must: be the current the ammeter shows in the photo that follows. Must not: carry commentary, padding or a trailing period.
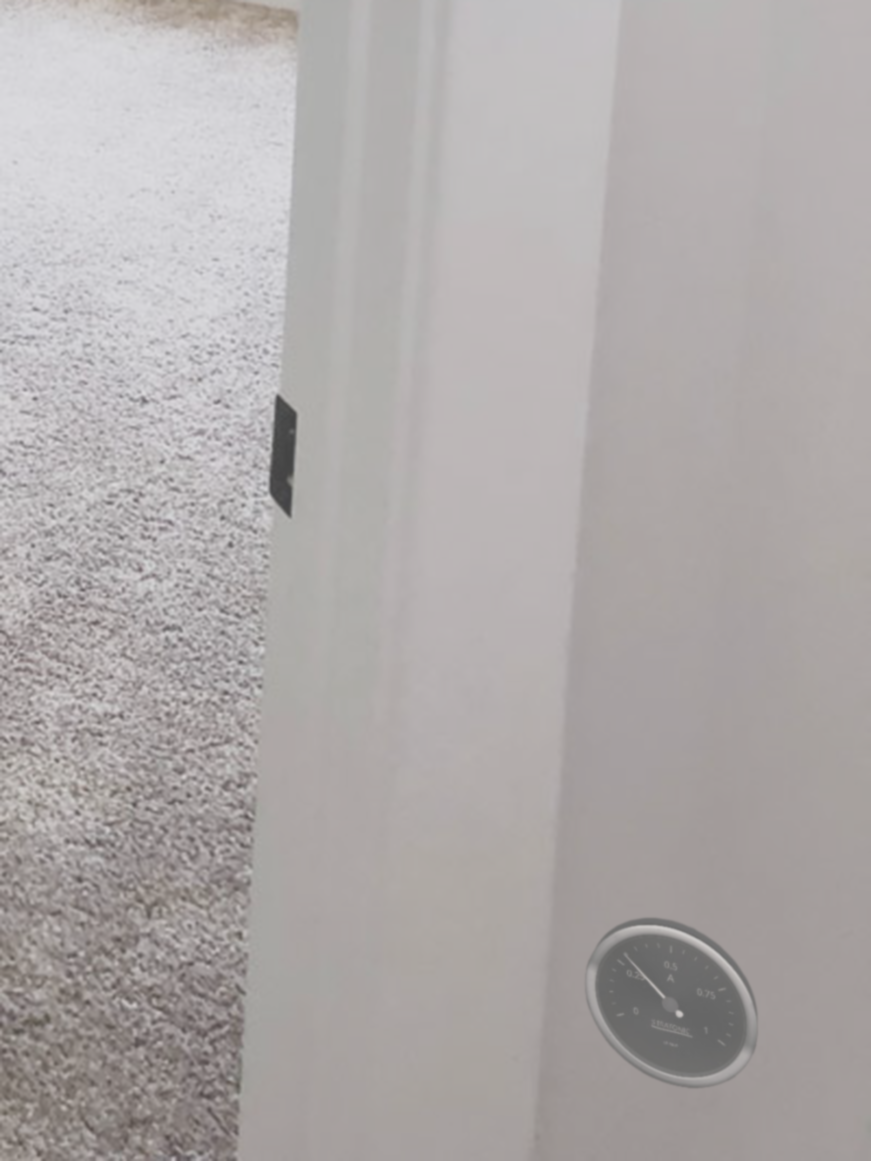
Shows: 0.3 A
